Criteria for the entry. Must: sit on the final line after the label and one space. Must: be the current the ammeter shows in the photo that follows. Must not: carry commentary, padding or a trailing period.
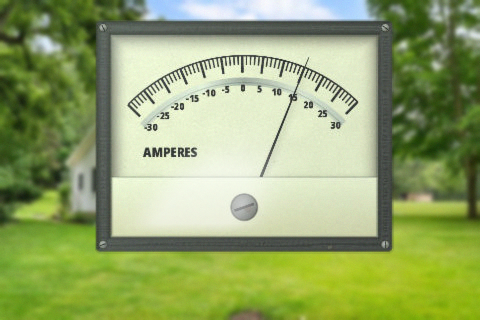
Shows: 15 A
